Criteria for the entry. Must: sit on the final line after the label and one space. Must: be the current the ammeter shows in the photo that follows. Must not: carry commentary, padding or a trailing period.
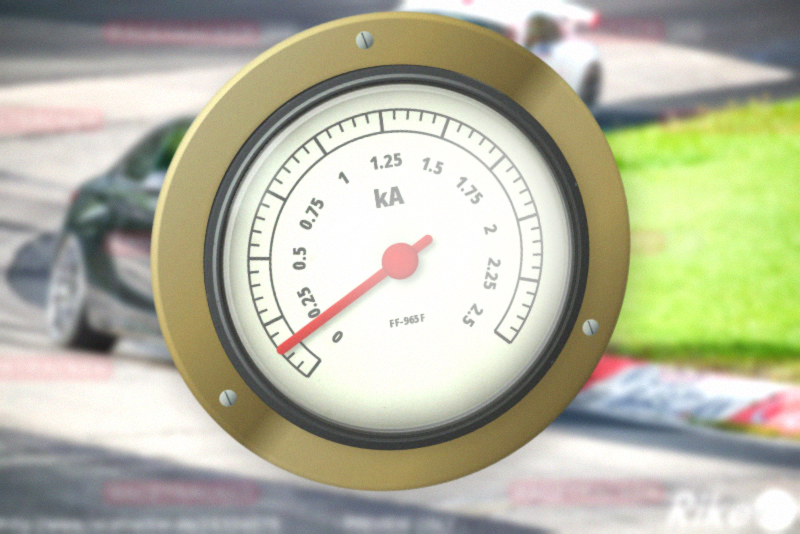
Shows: 0.15 kA
